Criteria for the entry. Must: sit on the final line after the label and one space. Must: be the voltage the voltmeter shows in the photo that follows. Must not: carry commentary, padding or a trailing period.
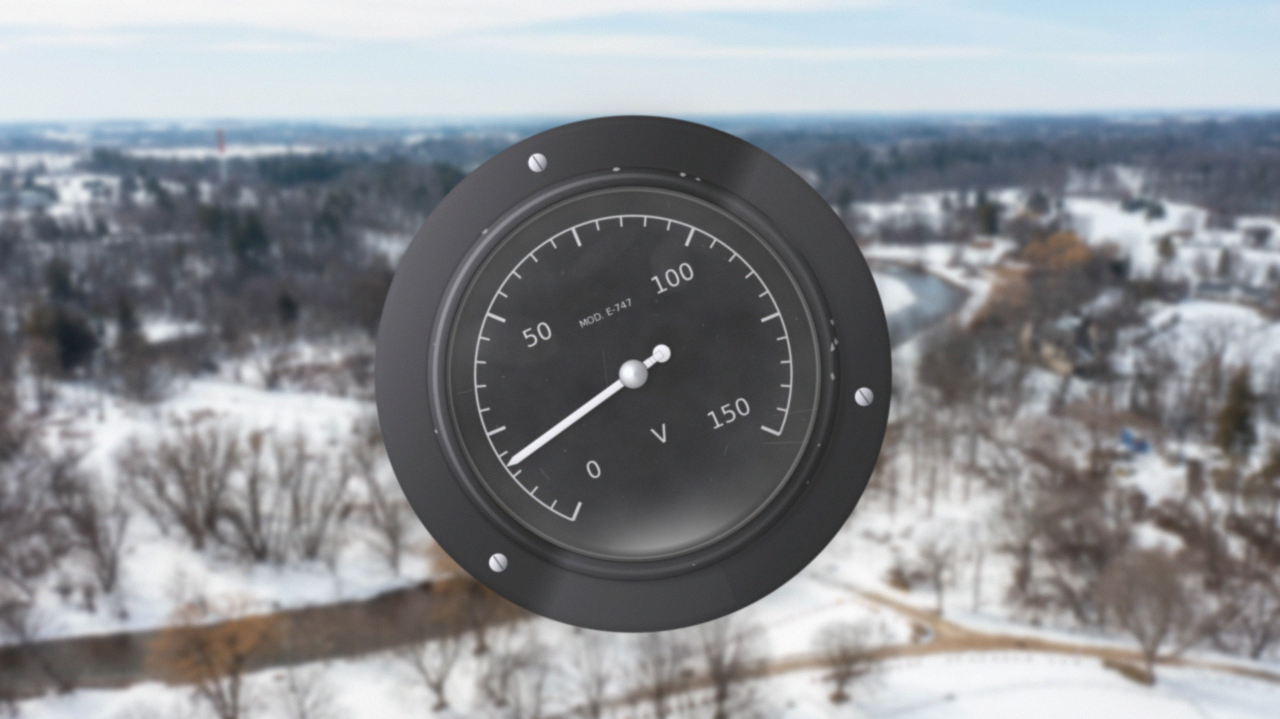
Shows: 17.5 V
